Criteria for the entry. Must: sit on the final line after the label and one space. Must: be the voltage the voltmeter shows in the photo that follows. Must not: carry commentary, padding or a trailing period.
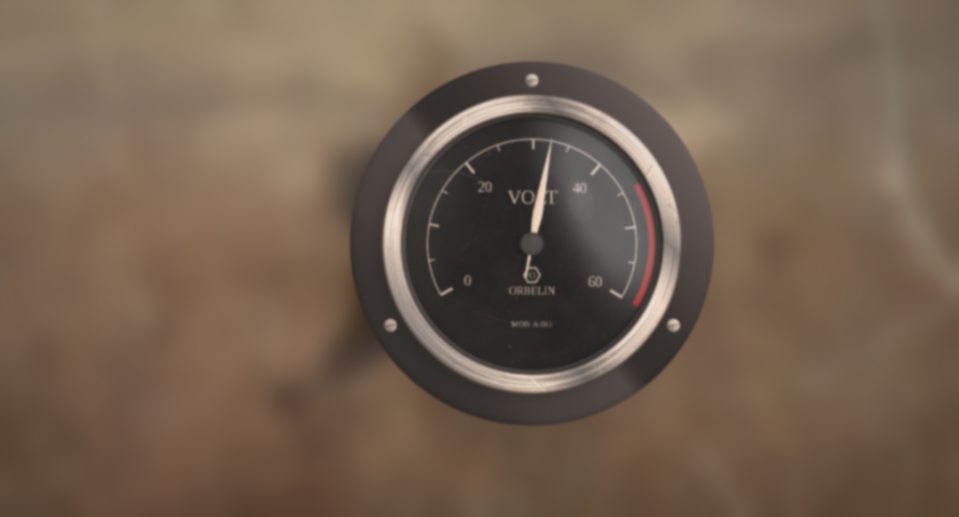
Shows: 32.5 V
